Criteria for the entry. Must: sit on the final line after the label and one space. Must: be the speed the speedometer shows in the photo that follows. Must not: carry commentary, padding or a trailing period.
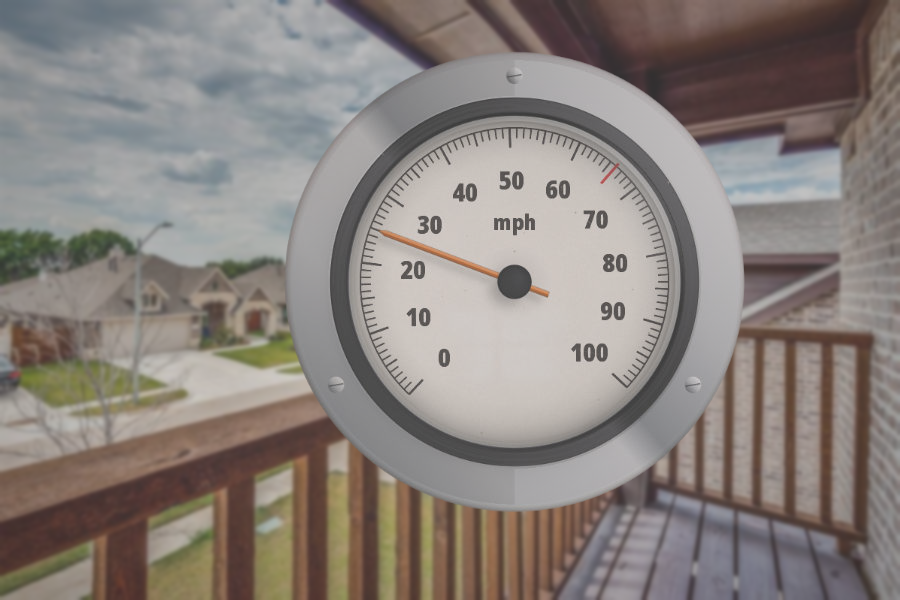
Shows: 25 mph
